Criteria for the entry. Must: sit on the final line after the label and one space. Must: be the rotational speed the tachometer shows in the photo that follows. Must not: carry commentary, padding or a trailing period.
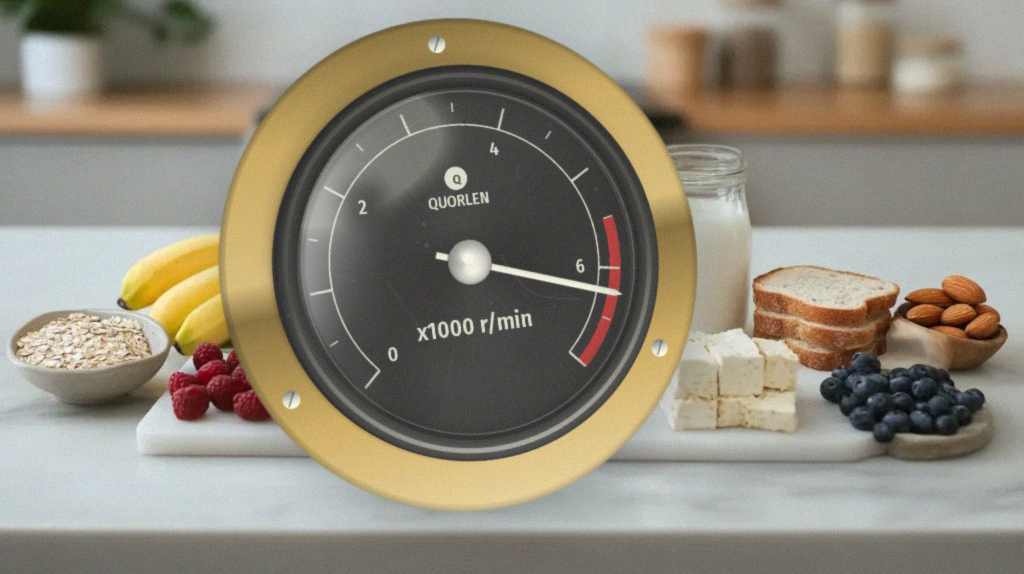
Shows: 6250 rpm
